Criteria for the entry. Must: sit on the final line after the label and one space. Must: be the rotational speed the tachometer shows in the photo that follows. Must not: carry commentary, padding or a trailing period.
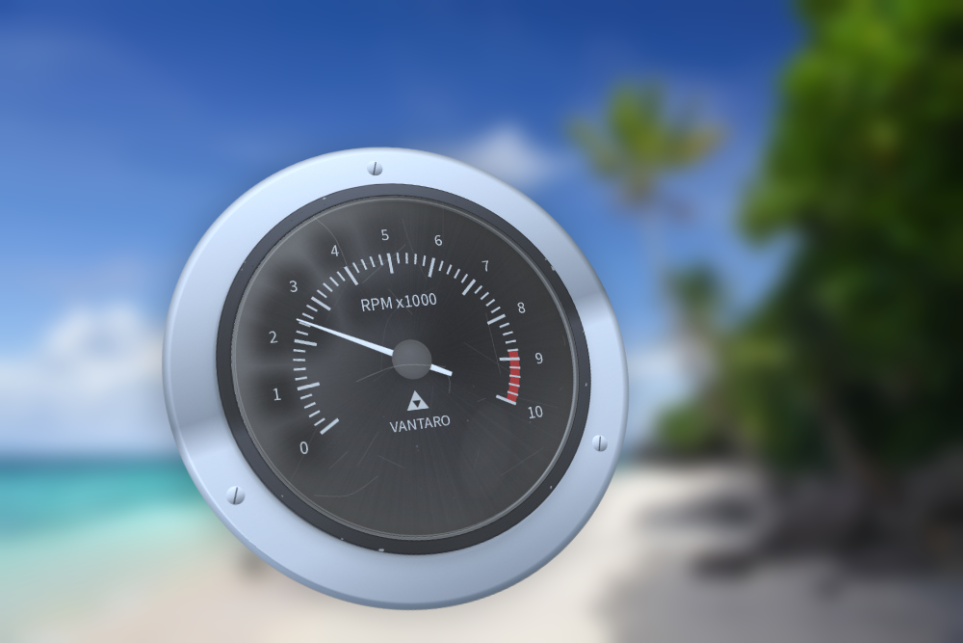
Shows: 2400 rpm
